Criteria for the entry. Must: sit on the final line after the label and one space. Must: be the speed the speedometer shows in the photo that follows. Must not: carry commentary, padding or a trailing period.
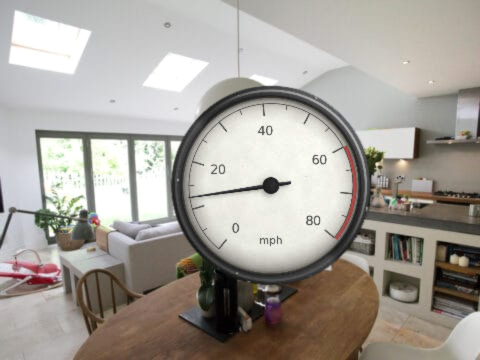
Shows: 12.5 mph
